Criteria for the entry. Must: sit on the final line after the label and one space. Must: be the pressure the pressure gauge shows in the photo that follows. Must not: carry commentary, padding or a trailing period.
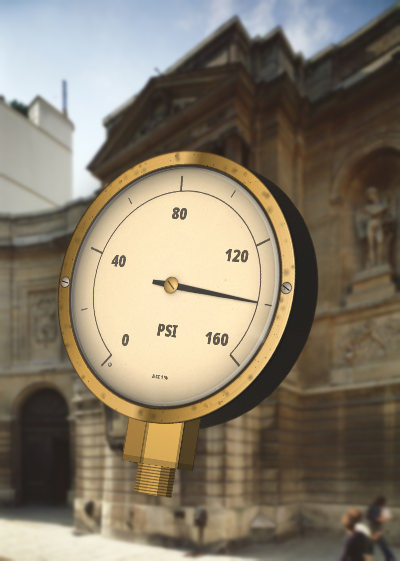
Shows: 140 psi
